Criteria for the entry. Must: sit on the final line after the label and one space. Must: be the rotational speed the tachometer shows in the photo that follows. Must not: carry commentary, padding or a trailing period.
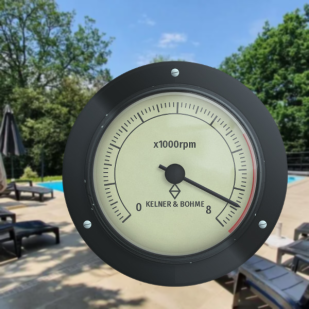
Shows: 7400 rpm
